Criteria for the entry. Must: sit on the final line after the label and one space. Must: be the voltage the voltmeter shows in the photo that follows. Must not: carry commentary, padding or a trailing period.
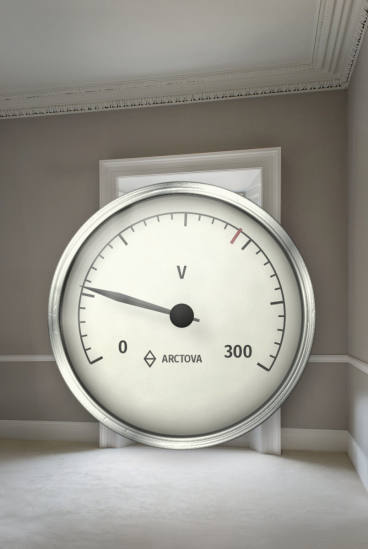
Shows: 55 V
